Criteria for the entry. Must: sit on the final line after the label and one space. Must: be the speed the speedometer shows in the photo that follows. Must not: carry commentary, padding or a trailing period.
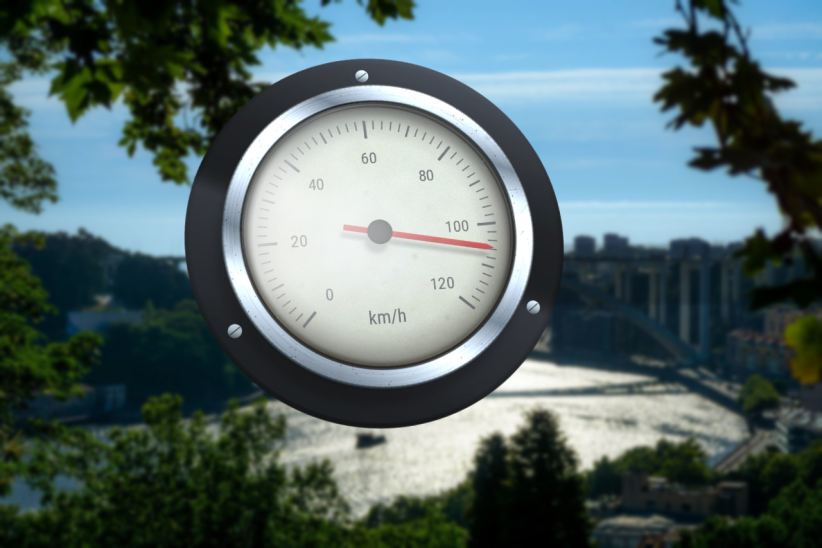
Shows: 106 km/h
